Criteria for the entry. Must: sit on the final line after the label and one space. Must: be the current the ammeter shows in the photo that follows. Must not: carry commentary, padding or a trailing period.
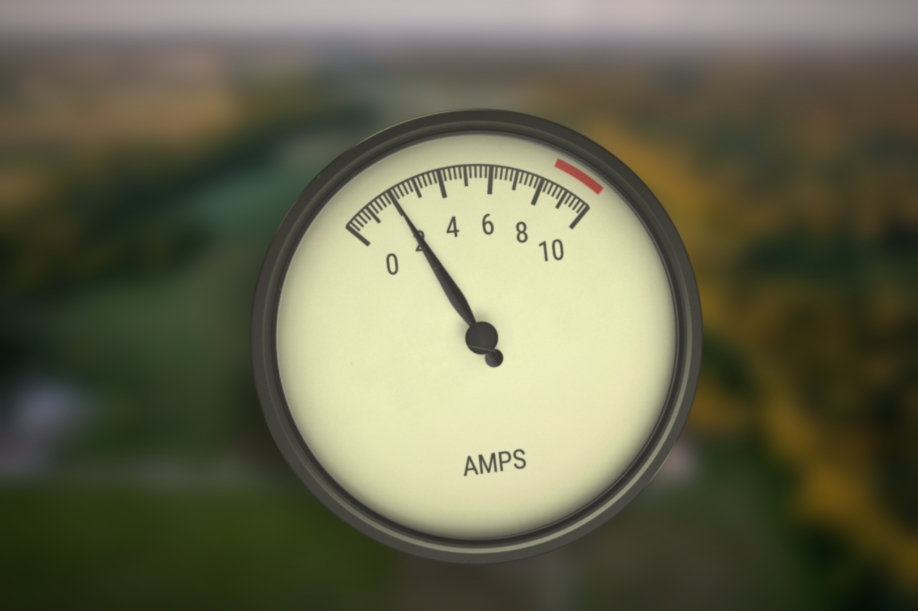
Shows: 2 A
